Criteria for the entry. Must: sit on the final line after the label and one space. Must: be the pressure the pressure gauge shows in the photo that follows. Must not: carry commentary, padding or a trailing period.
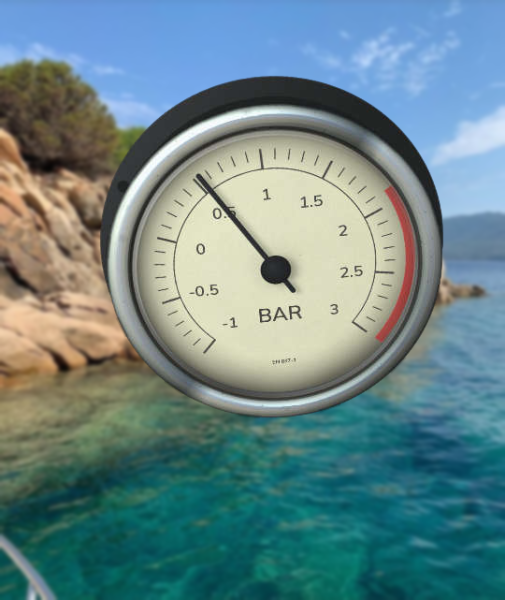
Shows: 0.55 bar
